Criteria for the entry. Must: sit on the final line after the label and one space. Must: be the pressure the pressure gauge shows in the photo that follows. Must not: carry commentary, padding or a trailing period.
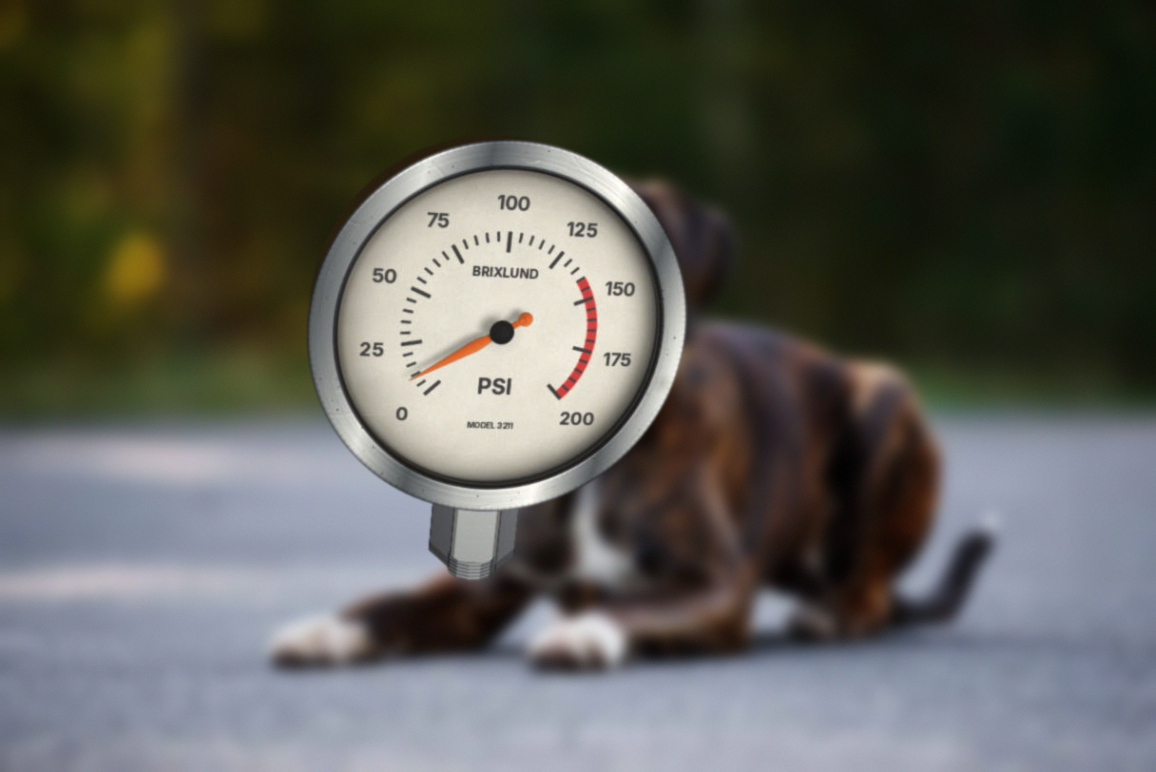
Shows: 10 psi
